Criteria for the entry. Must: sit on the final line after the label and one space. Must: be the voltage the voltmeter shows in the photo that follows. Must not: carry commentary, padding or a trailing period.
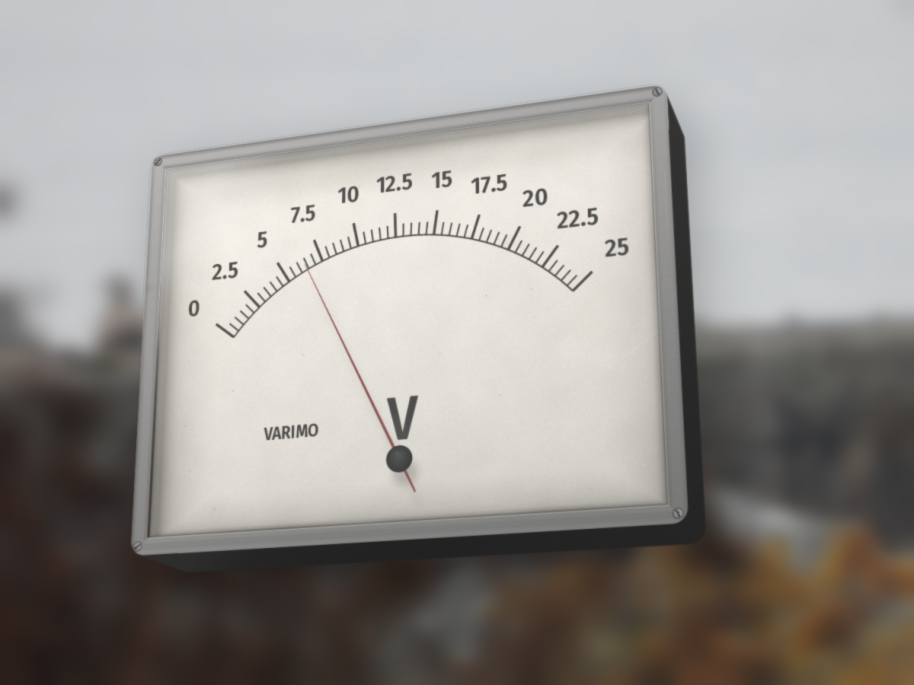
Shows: 6.5 V
